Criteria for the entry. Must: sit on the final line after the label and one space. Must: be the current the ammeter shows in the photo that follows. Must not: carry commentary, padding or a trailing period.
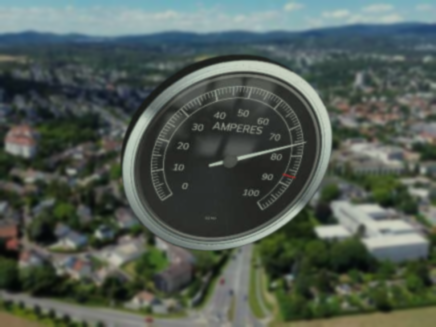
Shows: 75 A
